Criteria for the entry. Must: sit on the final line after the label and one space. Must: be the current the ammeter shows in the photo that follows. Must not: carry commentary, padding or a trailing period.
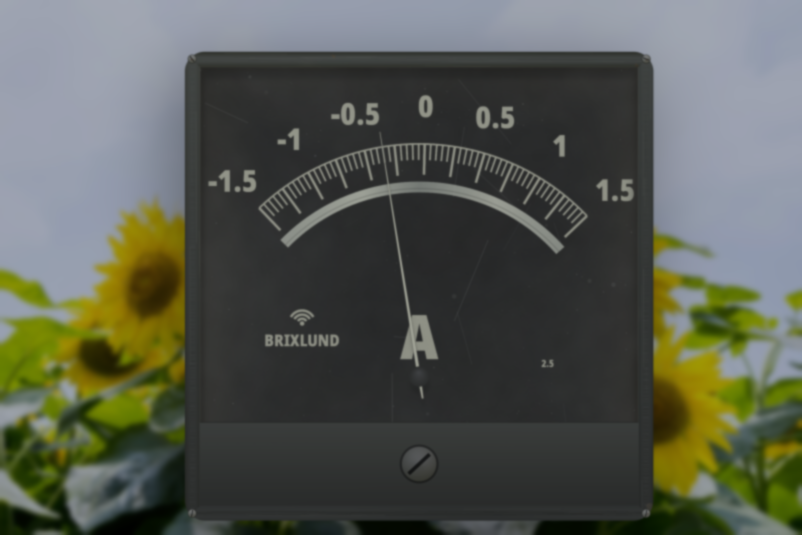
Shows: -0.35 A
